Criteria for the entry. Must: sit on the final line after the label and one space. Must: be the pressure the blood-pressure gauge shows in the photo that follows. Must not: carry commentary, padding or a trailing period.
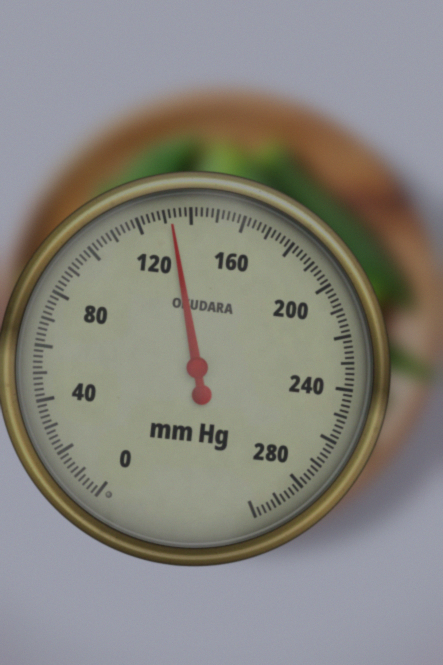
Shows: 132 mmHg
